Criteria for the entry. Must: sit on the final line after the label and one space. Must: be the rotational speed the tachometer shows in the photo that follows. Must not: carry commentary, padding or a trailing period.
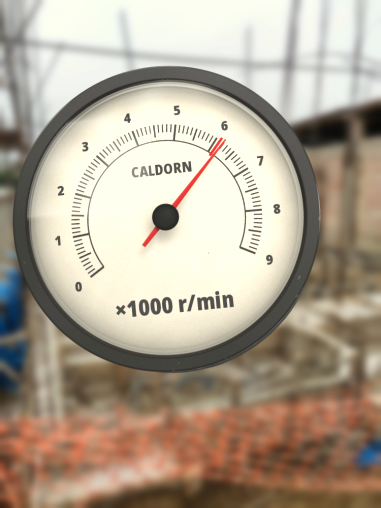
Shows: 6200 rpm
